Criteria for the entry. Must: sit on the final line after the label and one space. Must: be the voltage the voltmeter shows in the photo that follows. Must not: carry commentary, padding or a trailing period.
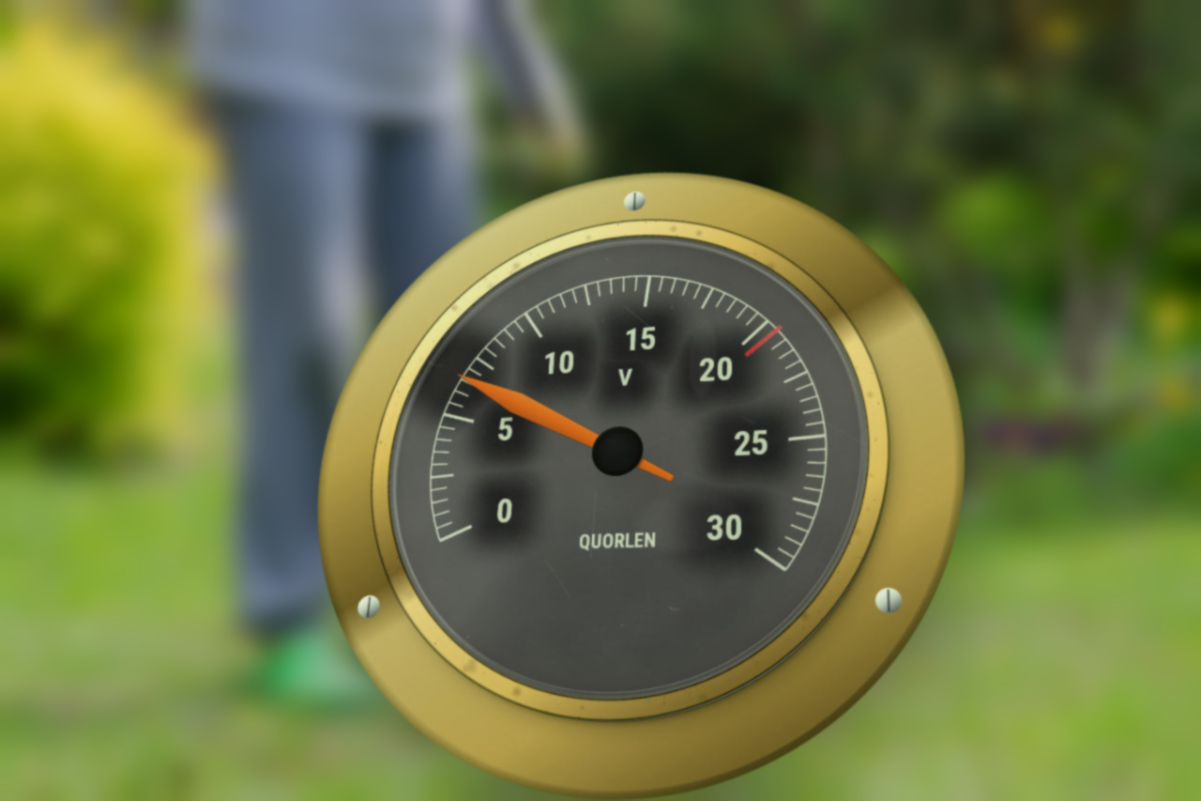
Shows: 6.5 V
